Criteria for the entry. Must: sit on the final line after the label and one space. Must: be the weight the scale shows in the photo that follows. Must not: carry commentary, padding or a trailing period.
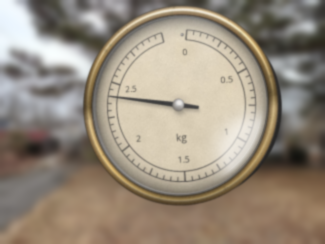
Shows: 2.4 kg
